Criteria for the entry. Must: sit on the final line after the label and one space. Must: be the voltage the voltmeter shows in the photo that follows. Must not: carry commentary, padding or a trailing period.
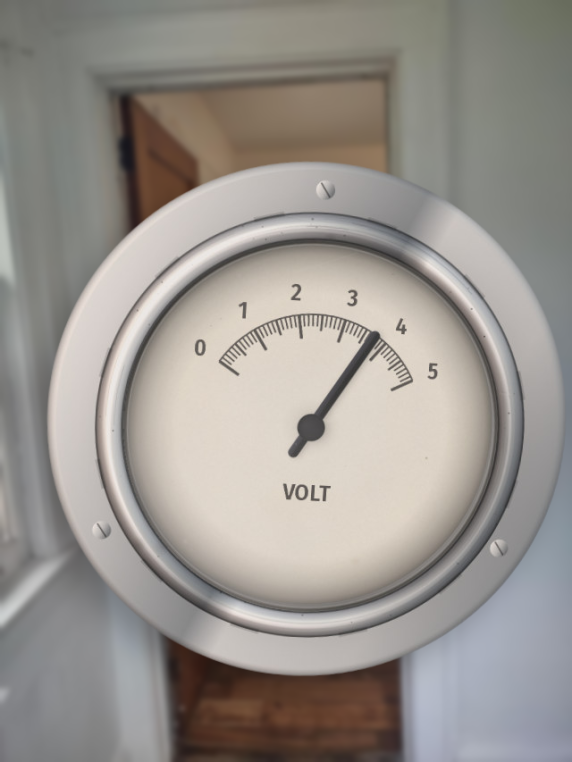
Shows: 3.7 V
